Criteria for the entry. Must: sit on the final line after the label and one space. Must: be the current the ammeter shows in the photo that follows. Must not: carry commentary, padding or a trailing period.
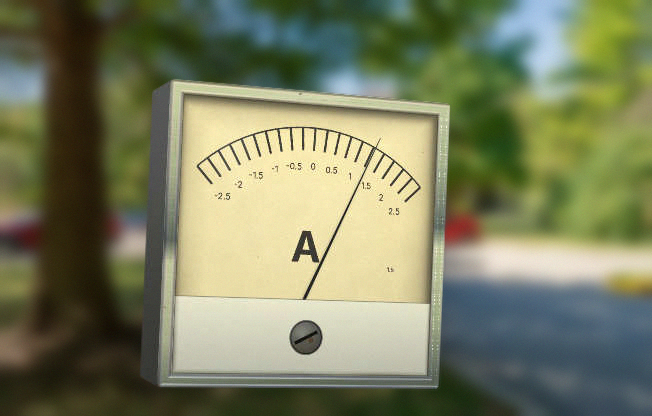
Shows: 1.25 A
